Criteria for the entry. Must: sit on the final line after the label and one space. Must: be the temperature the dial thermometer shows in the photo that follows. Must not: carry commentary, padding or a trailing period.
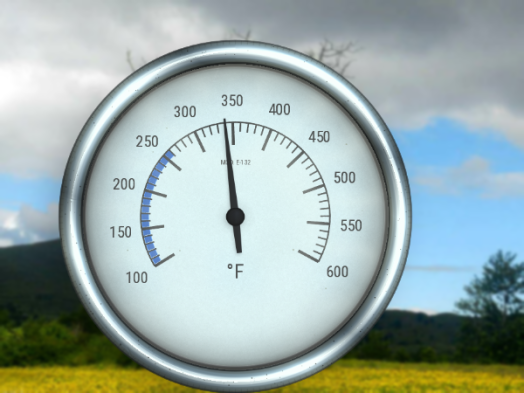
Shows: 340 °F
